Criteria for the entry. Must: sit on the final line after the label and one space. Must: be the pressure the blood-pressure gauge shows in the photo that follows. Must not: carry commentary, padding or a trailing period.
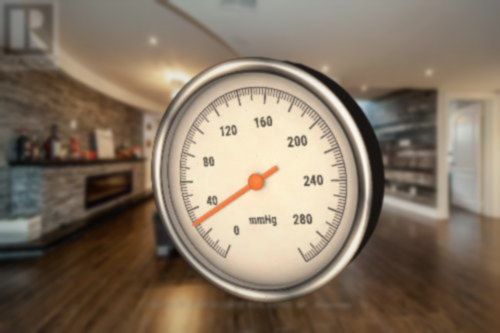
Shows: 30 mmHg
